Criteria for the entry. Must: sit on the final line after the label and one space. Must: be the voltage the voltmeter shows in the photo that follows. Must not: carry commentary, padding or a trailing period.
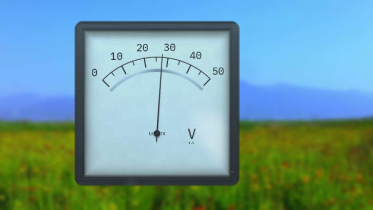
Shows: 27.5 V
